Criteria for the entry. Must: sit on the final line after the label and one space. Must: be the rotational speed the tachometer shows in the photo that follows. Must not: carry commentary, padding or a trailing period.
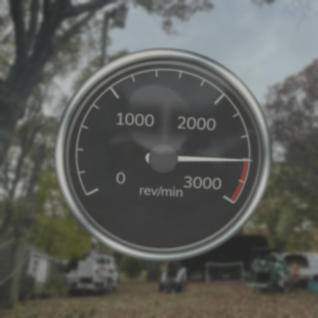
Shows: 2600 rpm
